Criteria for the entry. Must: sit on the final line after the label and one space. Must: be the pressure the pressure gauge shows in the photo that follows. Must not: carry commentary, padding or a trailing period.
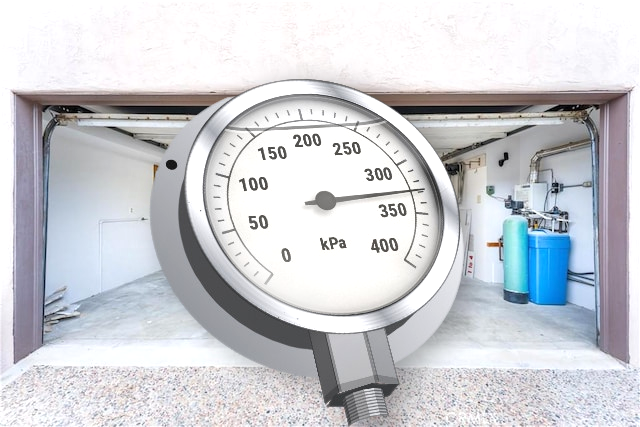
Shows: 330 kPa
